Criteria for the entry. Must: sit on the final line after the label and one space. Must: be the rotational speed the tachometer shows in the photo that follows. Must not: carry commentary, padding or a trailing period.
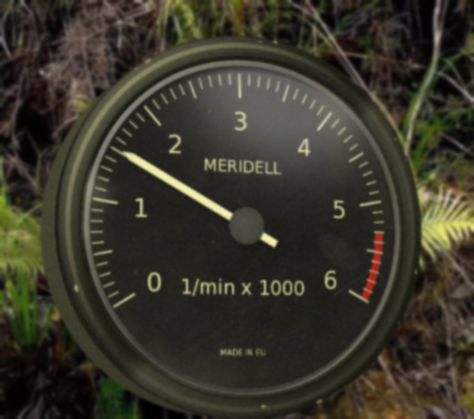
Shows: 1500 rpm
